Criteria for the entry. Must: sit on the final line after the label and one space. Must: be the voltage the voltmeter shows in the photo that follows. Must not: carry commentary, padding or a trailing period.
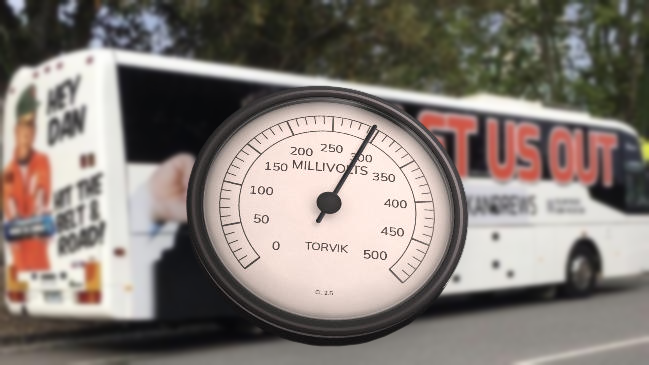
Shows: 295 mV
